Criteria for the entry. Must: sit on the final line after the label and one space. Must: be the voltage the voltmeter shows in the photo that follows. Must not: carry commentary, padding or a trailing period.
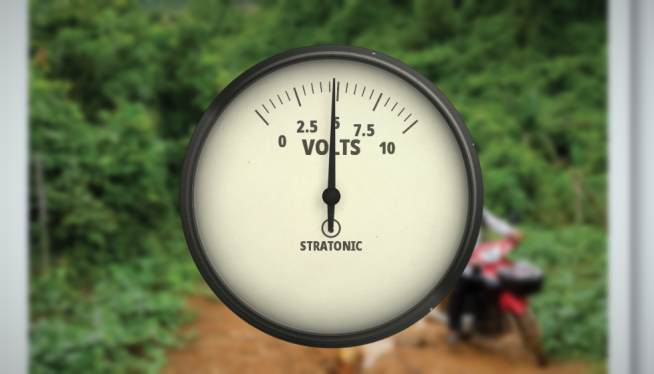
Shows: 4.75 V
